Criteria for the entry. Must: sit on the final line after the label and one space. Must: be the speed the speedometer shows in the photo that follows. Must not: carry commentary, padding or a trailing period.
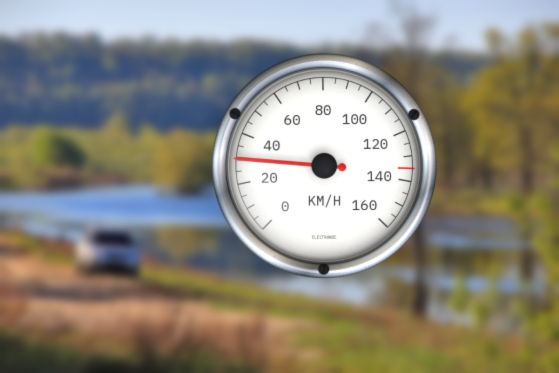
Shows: 30 km/h
